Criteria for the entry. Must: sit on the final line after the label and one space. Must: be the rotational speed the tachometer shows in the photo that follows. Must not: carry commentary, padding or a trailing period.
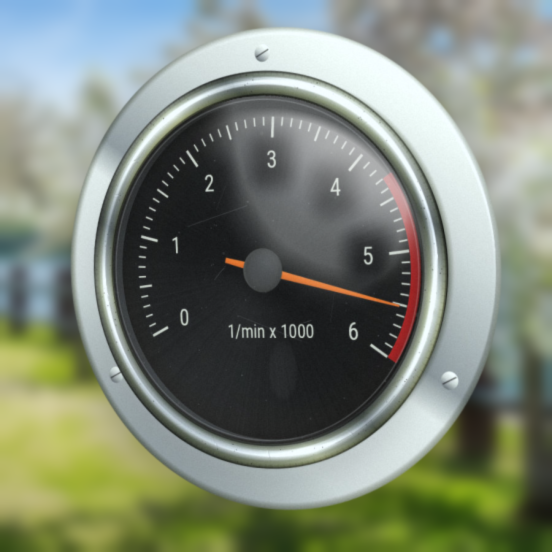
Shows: 5500 rpm
